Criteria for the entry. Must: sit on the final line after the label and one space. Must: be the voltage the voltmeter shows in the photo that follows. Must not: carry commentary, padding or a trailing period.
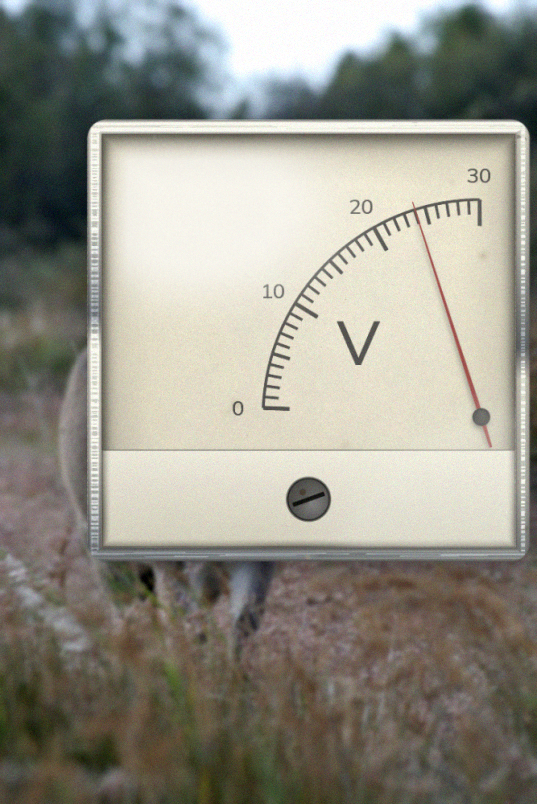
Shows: 24 V
